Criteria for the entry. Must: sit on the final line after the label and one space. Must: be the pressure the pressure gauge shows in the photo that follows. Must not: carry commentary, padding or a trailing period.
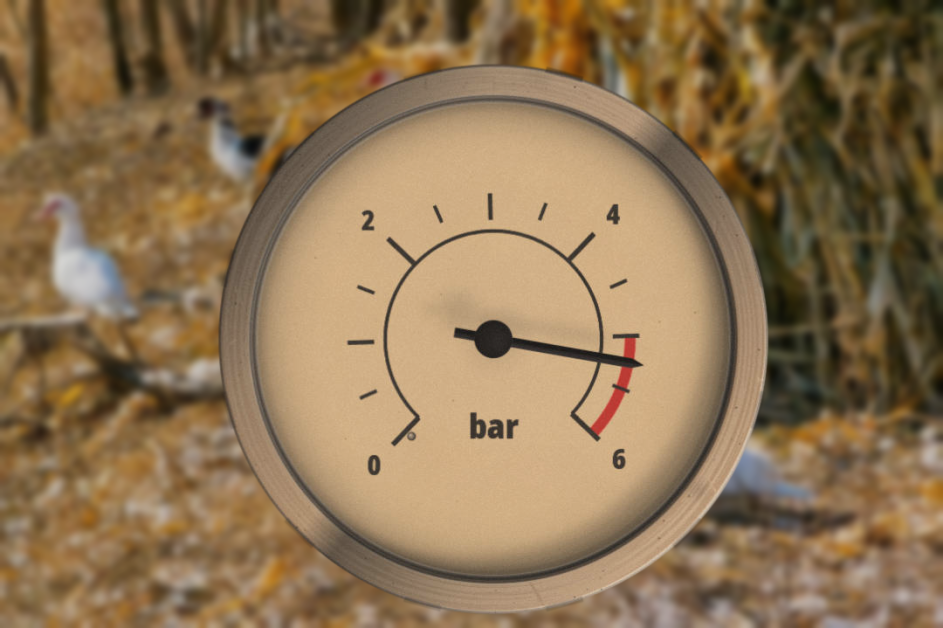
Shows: 5.25 bar
